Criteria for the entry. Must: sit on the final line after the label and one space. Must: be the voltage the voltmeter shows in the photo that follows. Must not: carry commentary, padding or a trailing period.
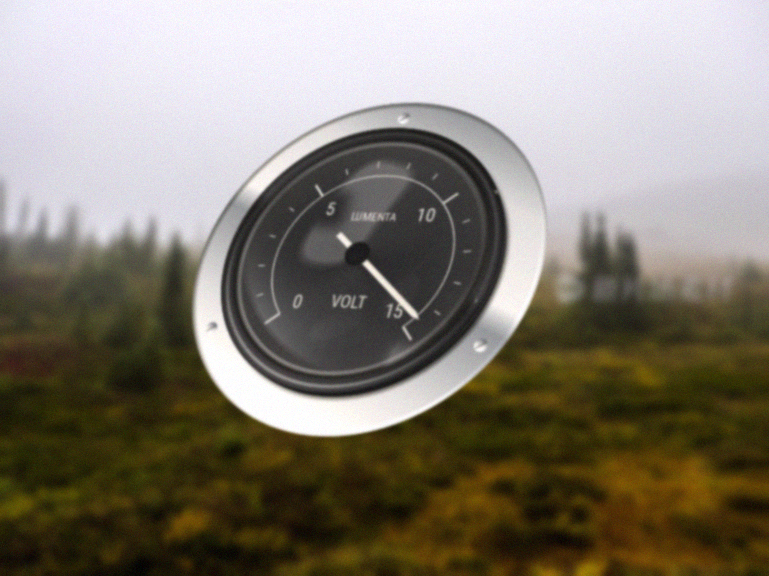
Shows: 14.5 V
